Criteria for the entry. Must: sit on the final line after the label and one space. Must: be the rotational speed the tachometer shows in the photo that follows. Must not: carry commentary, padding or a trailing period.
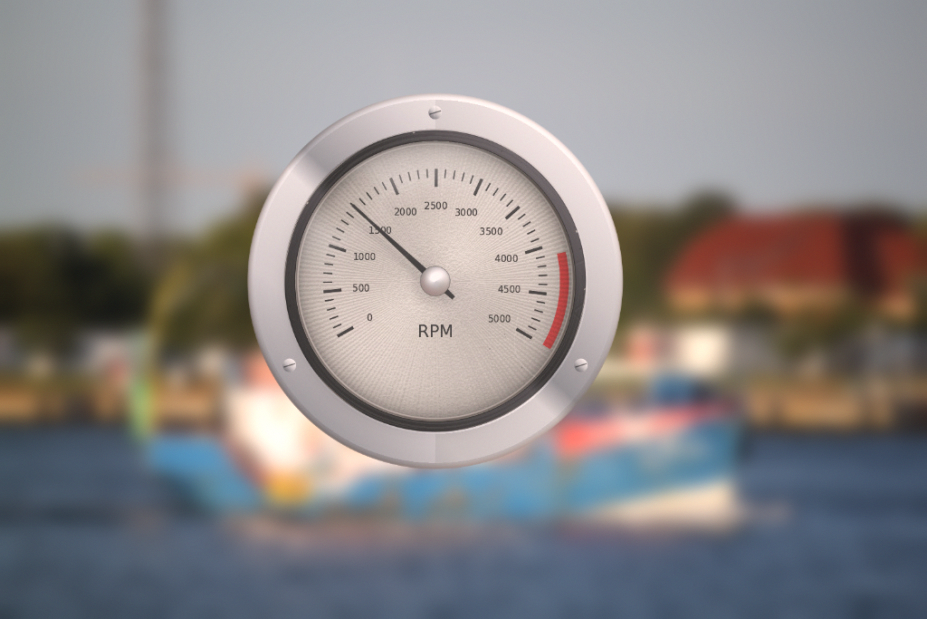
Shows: 1500 rpm
